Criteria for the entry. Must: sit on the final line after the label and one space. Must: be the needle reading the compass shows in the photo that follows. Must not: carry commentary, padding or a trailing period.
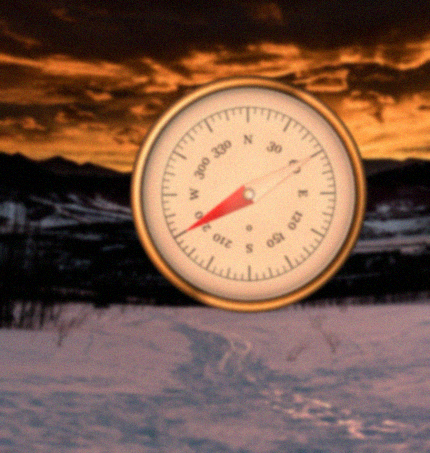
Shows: 240 °
